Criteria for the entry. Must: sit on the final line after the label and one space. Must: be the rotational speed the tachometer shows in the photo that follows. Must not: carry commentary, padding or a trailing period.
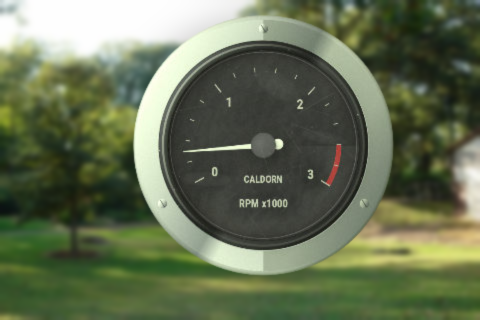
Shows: 300 rpm
